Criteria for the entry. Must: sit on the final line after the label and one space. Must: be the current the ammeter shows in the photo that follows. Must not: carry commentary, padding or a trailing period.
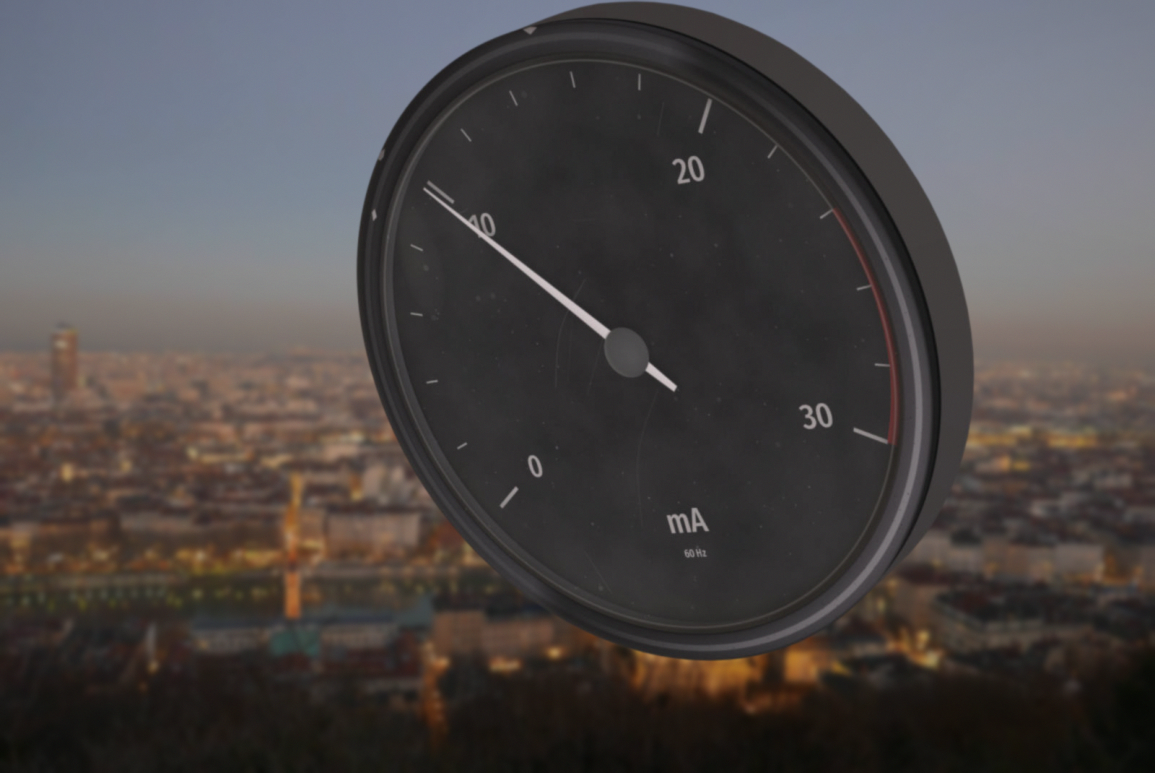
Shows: 10 mA
